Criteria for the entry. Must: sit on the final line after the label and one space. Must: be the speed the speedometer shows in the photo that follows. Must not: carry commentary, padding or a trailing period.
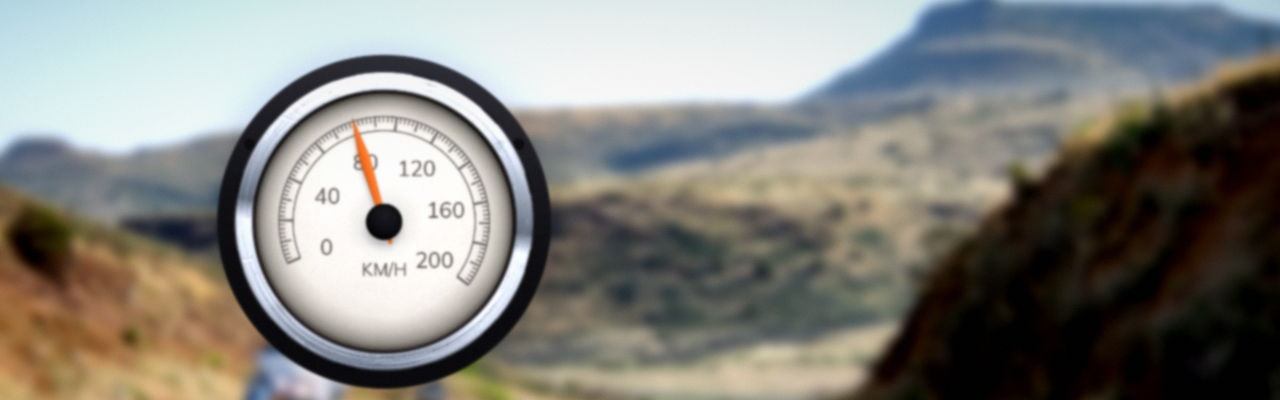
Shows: 80 km/h
